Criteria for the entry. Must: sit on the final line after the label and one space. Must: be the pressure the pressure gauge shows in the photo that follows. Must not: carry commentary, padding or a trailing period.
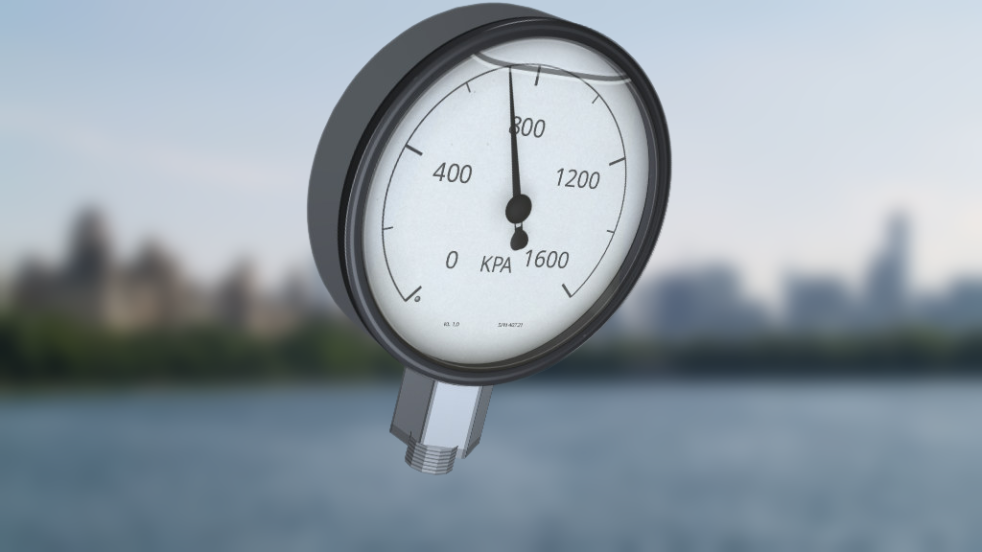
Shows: 700 kPa
